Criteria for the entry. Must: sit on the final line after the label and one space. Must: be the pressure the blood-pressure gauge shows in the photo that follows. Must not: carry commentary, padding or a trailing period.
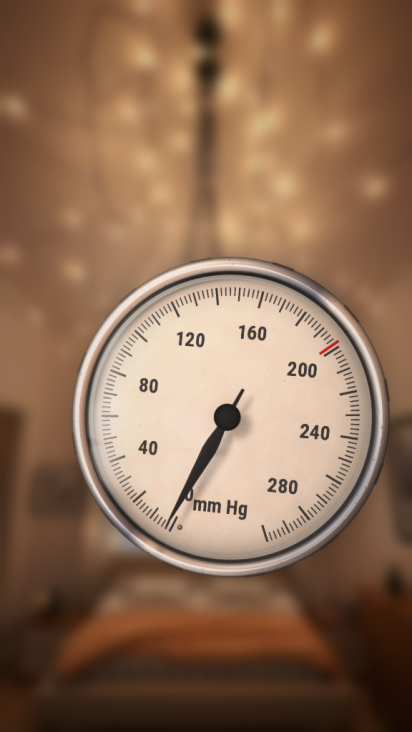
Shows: 2 mmHg
